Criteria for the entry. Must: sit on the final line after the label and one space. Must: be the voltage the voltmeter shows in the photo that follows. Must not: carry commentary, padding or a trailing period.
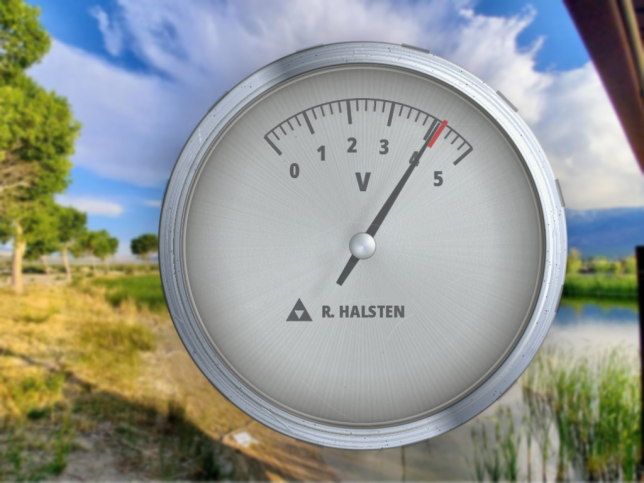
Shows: 4.1 V
